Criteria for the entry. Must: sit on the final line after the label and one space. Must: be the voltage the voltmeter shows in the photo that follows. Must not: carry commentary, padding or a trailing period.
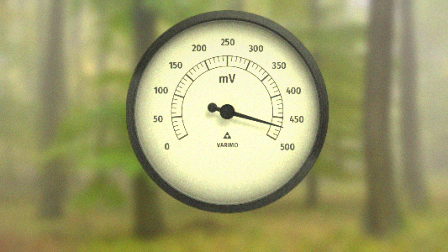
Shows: 470 mV
